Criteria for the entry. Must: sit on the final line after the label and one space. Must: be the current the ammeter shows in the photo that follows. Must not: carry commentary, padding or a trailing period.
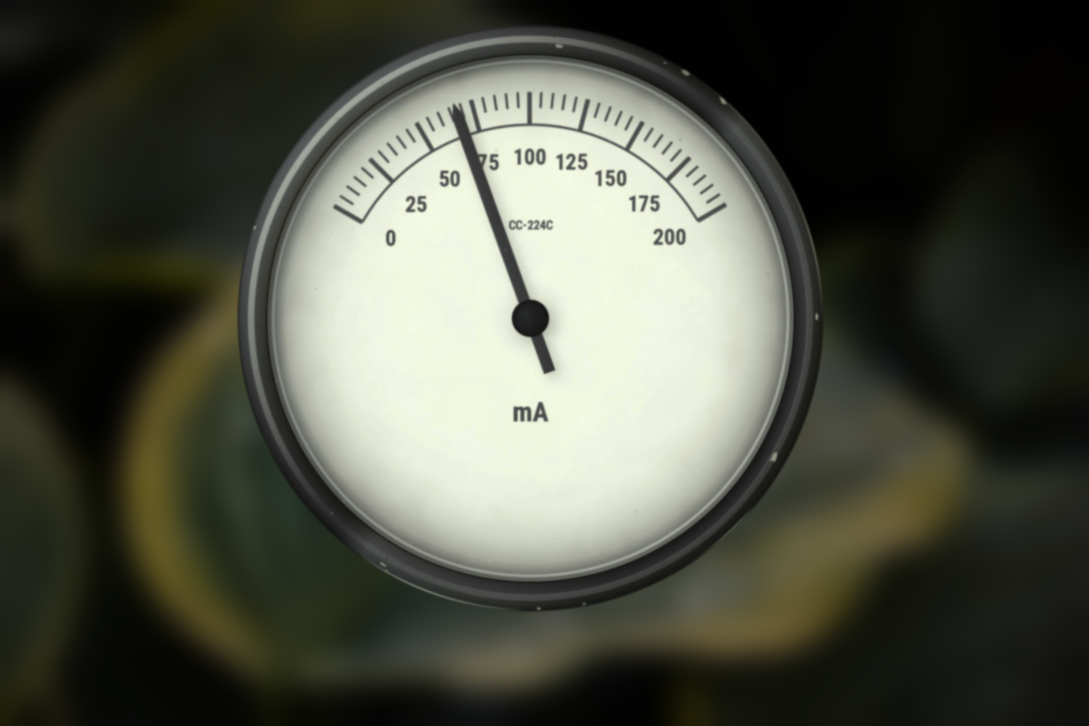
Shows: 67.5 mA
